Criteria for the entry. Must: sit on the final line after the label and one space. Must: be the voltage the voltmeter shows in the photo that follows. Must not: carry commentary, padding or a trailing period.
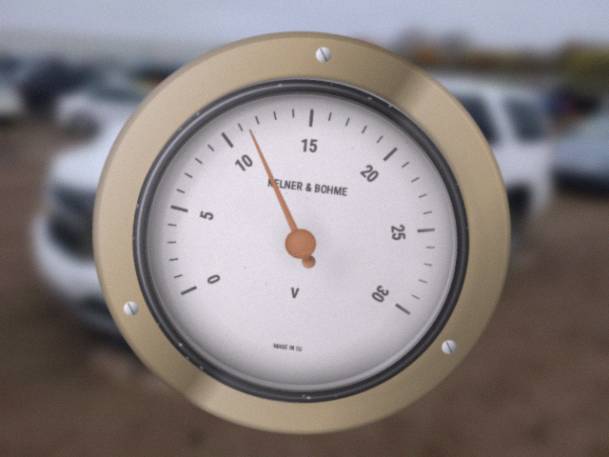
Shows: 11.5 V
